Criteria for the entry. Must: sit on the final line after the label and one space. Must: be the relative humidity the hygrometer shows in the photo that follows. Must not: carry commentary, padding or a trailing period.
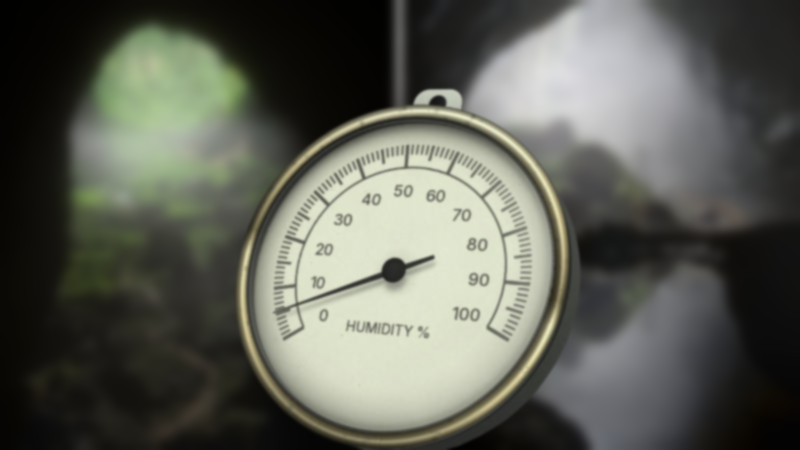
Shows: 5 %
